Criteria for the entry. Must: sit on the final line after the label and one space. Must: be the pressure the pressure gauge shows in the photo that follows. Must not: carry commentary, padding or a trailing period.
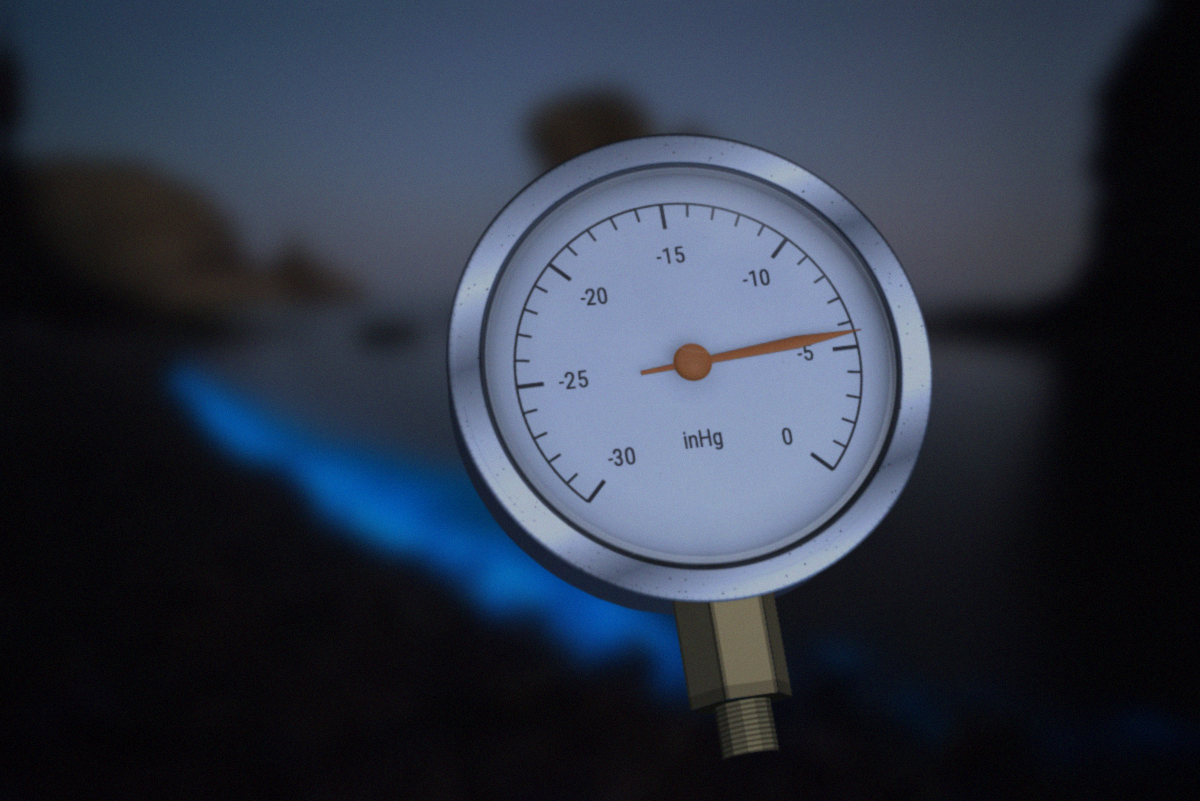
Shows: -5.5 inHg
